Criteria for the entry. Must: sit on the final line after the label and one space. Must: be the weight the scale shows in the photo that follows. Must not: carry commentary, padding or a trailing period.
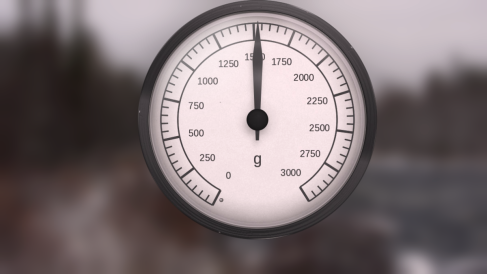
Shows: 1525 g
